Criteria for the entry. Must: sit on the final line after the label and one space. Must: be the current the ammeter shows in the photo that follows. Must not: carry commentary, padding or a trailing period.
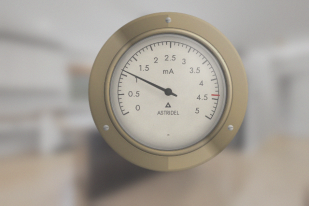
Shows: 1.1 mA
